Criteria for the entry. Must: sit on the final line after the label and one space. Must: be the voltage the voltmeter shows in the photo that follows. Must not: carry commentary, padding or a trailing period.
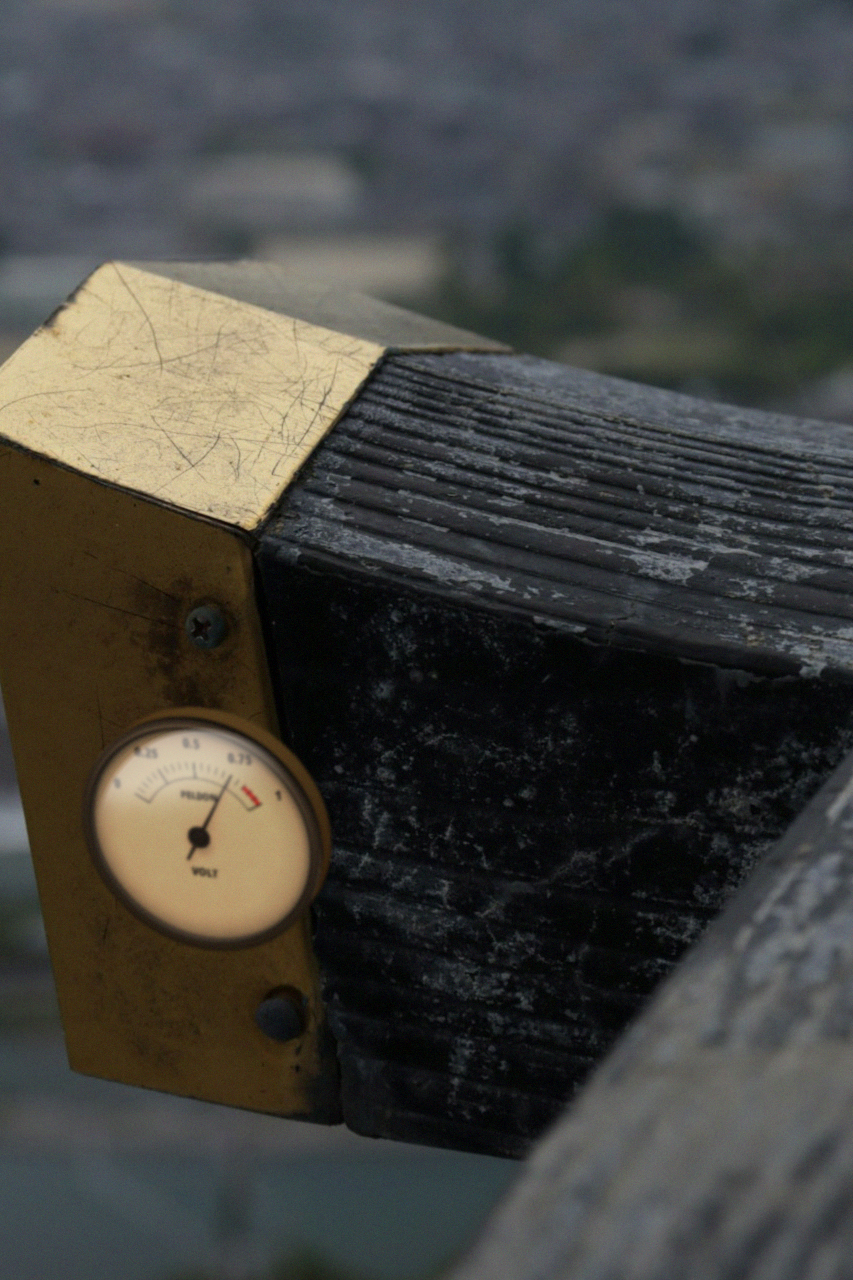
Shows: 0.75 V
